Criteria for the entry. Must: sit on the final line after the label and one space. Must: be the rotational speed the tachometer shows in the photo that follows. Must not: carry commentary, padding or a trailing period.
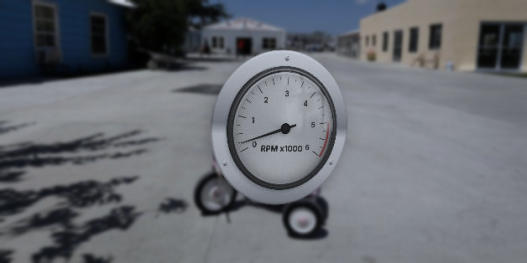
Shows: 250 rpm
